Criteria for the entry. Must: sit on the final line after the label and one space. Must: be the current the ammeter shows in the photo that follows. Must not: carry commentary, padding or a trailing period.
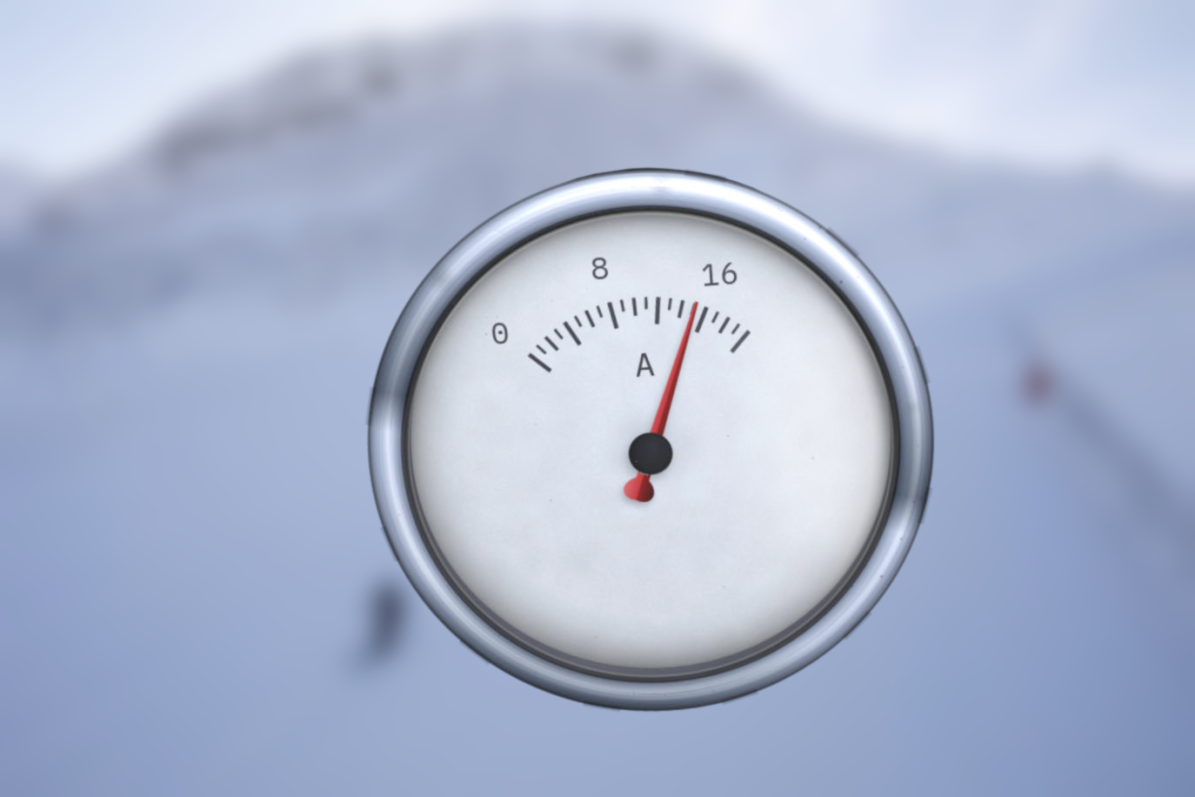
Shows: 15 A
